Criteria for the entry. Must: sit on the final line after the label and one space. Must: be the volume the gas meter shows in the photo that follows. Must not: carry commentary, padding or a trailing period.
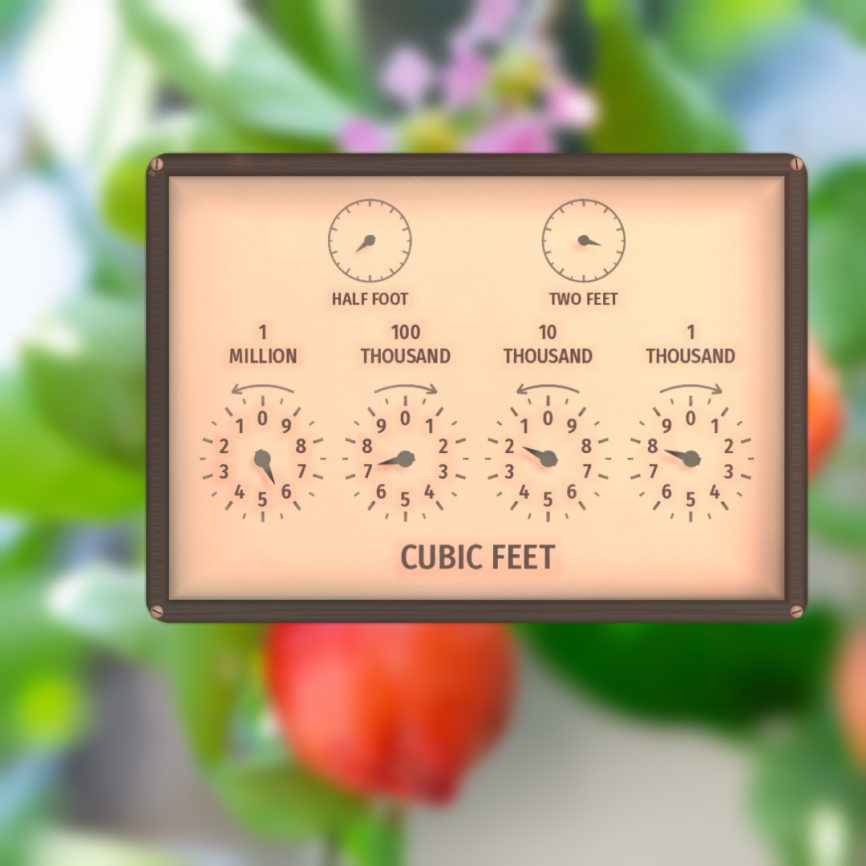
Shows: 571800 ft³
